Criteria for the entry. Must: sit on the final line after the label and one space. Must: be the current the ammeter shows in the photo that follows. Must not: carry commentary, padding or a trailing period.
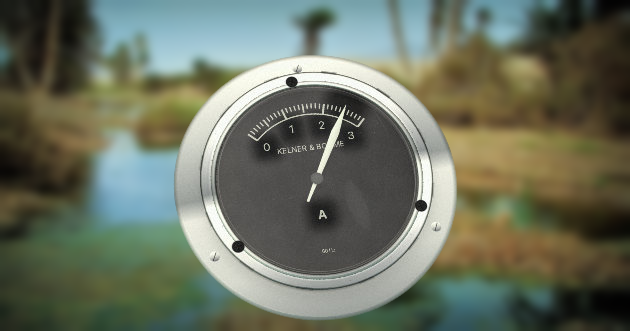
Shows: 2.5 A
